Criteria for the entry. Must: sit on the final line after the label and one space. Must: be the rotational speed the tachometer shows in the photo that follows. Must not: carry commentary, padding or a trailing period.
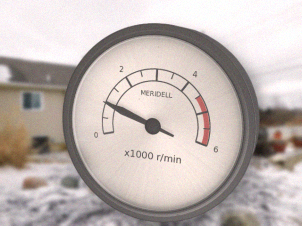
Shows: 1000 rpm
